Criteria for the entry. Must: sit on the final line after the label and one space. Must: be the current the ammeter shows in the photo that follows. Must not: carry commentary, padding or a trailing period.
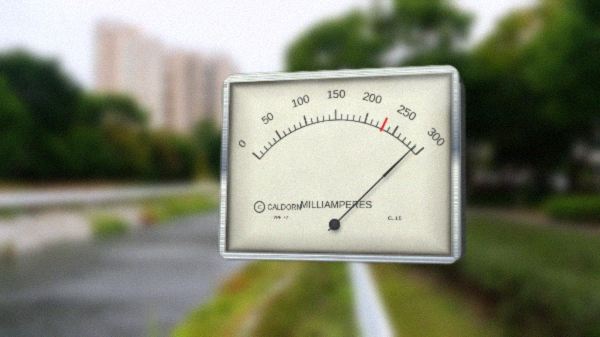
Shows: 290 mA
